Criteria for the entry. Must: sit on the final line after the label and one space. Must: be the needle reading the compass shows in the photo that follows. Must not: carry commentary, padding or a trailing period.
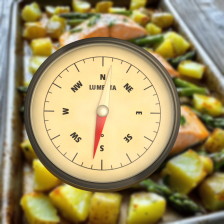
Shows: 190 °
